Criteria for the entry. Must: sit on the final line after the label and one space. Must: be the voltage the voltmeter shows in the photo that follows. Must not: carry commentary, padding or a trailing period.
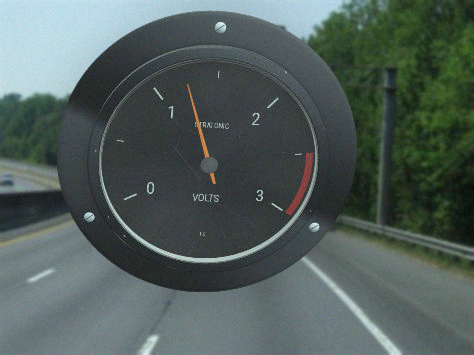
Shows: 1.25 V
